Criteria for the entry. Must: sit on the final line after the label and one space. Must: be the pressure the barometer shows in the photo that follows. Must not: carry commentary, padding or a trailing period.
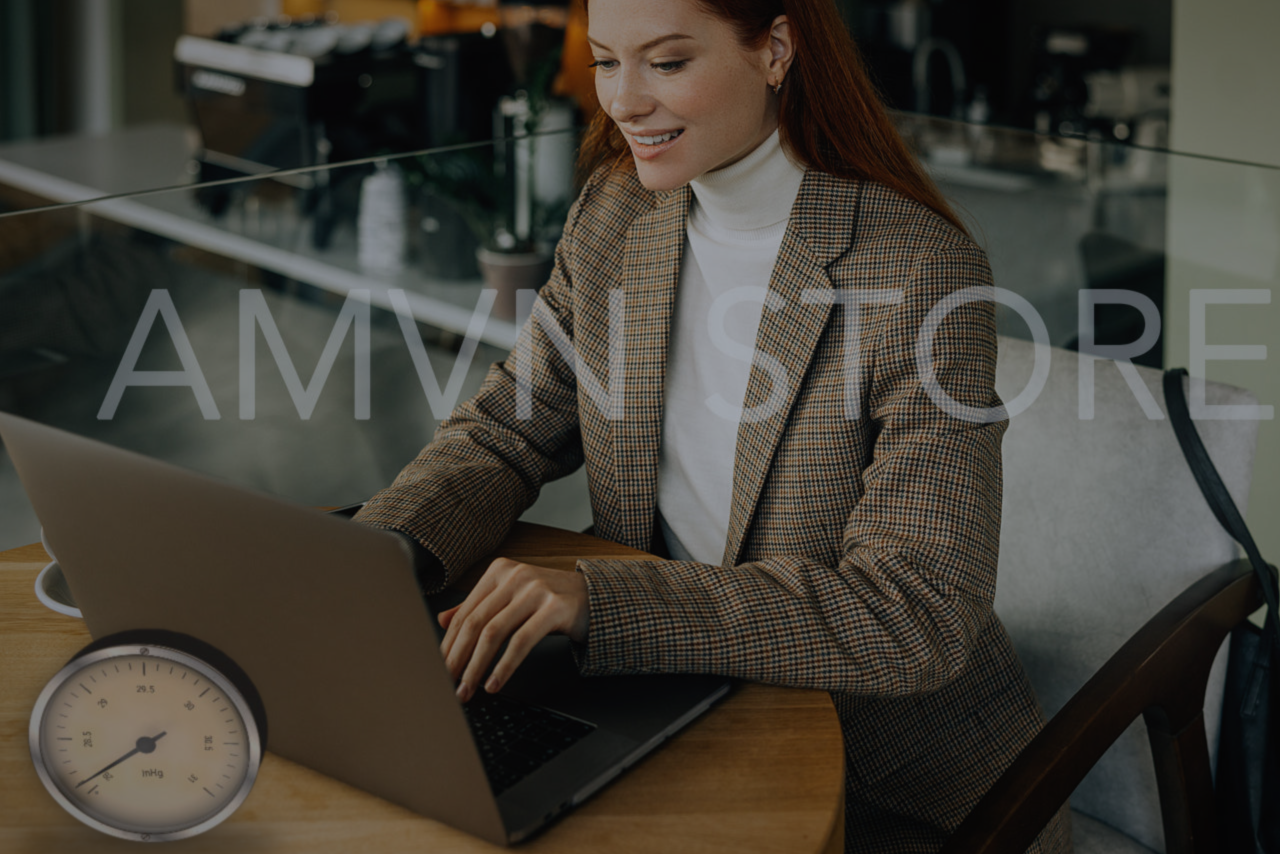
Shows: 28.1 inHg
